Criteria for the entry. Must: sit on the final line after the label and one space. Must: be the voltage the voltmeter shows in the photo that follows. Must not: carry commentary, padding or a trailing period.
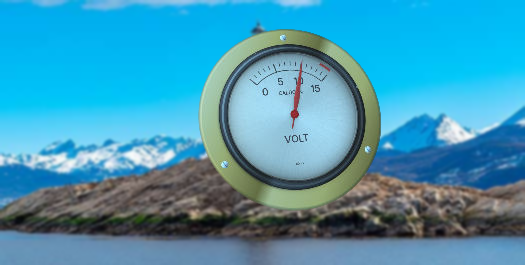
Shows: 10 V
